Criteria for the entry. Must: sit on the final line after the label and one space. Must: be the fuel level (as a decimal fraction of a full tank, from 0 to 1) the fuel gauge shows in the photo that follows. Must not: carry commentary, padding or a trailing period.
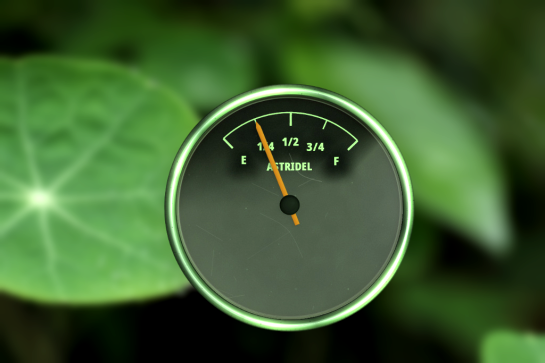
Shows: 0.25
